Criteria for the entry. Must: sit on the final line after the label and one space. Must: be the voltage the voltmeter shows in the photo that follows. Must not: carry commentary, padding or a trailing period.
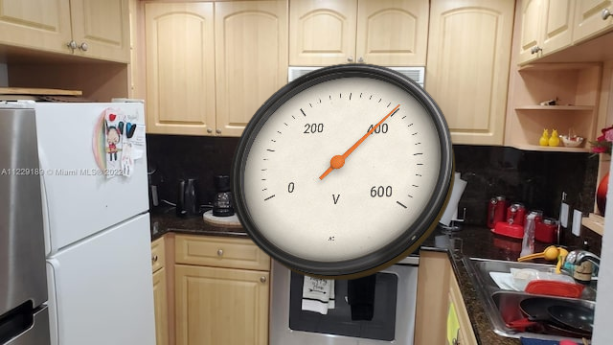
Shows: 400 V
